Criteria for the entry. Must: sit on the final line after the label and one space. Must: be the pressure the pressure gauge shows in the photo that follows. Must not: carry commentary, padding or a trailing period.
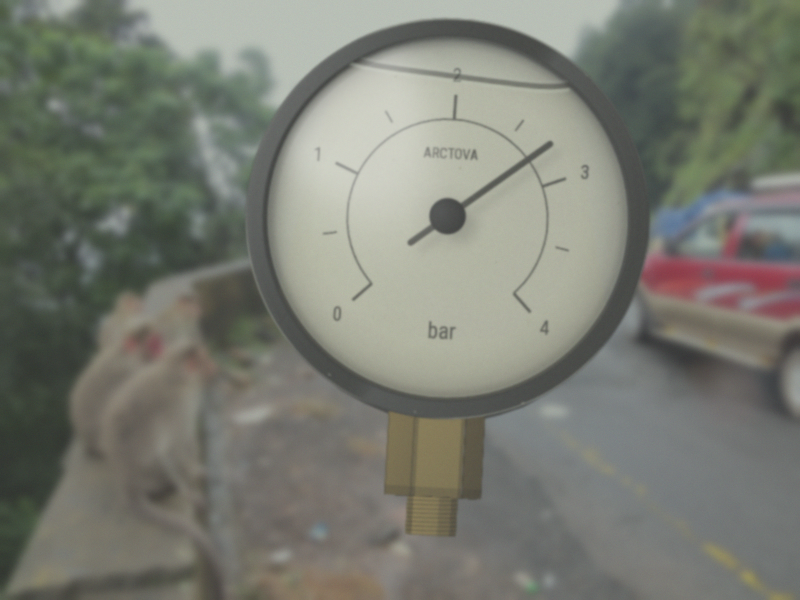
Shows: 2.75 bar
